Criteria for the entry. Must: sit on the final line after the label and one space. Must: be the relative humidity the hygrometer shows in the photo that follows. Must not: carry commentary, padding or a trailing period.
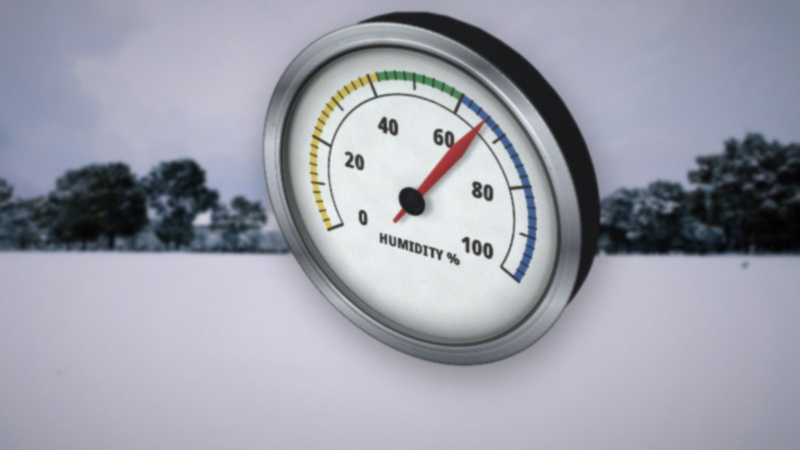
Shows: 66 %
